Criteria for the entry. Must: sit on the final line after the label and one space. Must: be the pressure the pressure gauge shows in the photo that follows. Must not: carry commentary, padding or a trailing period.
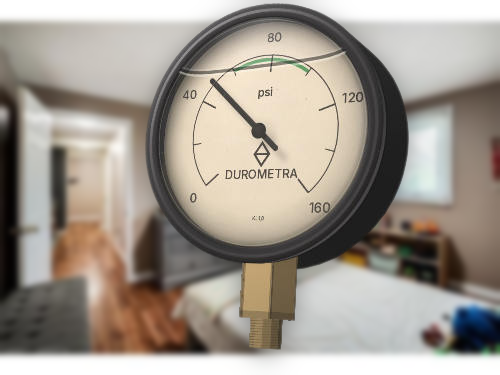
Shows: 50 psi
